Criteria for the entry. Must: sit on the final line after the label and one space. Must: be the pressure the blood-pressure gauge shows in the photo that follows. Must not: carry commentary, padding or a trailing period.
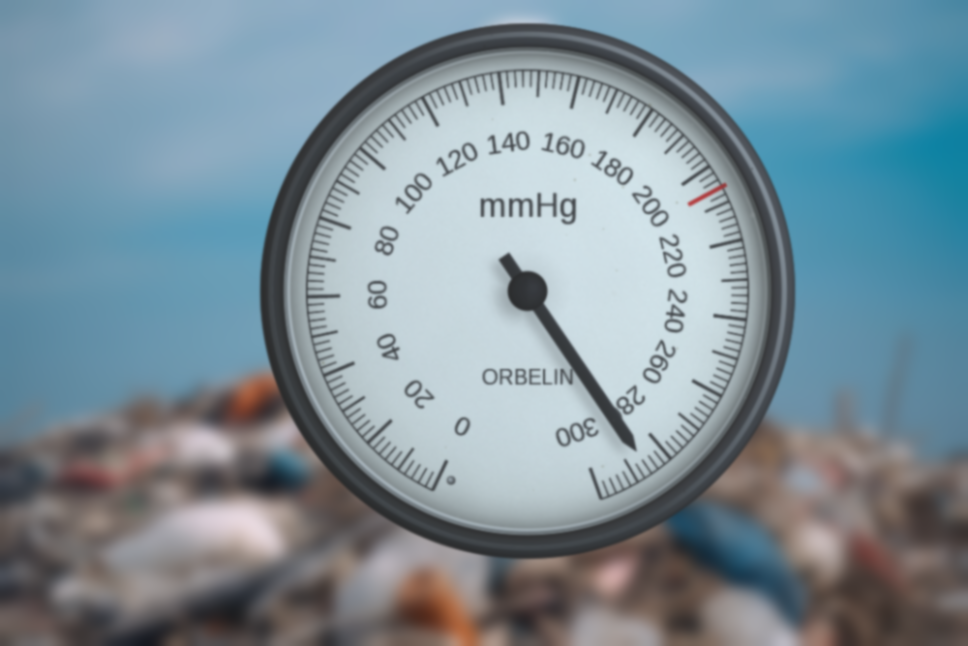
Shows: 286 mmHg
